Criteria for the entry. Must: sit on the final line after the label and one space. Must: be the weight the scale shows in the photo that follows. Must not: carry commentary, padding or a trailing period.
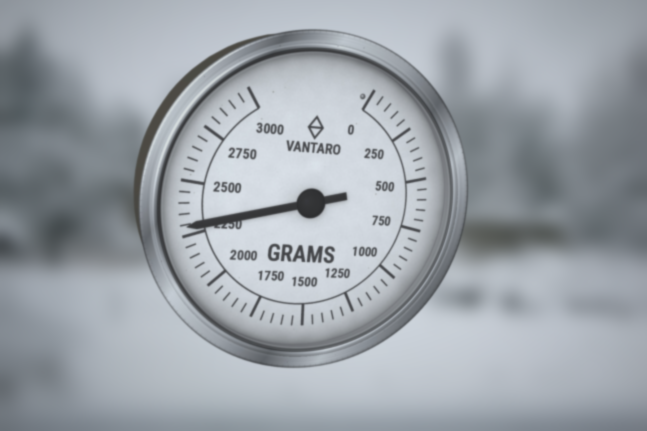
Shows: 2300 g
